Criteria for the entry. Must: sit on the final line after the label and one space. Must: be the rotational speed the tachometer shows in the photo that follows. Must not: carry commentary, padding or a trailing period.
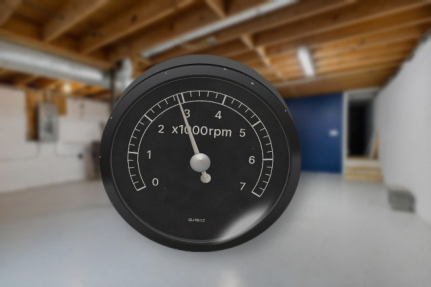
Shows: 2900 rpm
